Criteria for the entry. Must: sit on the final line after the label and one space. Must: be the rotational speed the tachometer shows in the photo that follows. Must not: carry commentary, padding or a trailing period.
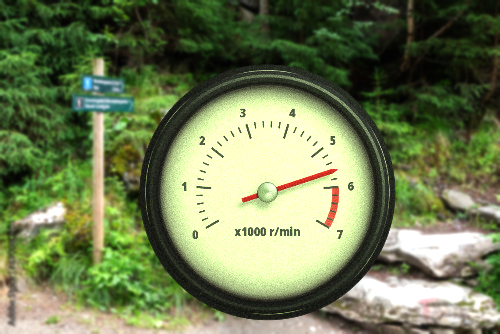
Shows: 5600 rpm
